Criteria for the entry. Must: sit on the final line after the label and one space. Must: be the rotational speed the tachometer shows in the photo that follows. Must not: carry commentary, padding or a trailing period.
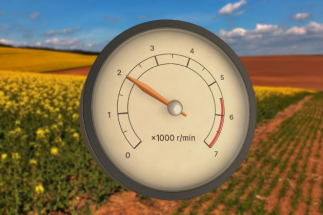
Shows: 2000 rpm
